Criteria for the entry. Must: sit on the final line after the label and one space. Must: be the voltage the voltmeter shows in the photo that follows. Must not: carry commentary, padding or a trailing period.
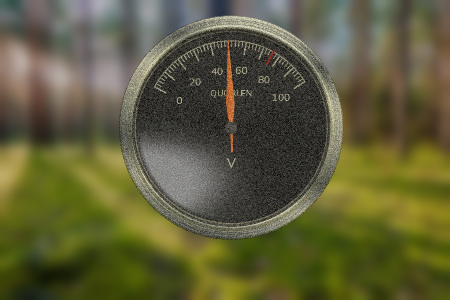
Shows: 50 V
